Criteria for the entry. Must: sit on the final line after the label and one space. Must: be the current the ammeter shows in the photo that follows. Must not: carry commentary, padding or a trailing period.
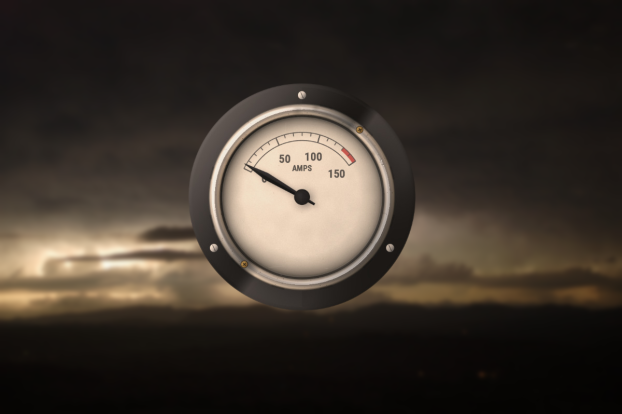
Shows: 5 A
